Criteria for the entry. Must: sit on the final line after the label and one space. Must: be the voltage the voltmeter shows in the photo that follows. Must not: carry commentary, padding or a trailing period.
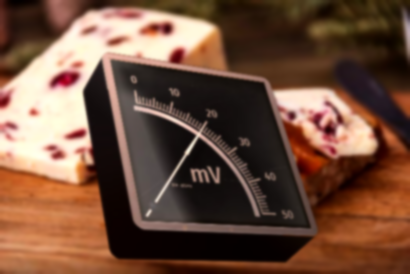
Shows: 20 mV
